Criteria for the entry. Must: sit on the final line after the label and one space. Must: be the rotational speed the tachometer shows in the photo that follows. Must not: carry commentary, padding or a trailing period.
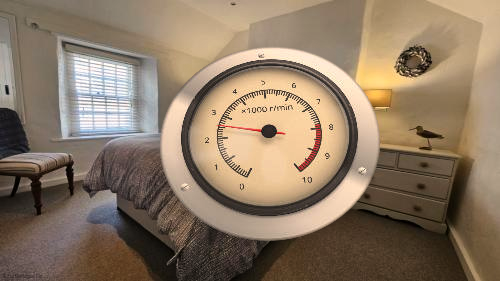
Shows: 2500 rpm
